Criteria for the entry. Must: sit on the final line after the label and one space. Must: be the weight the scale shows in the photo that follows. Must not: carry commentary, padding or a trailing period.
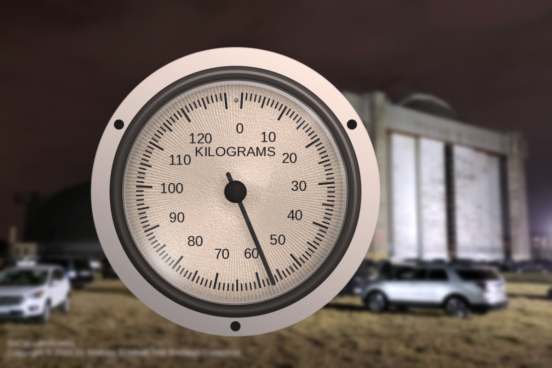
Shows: 57 kg
